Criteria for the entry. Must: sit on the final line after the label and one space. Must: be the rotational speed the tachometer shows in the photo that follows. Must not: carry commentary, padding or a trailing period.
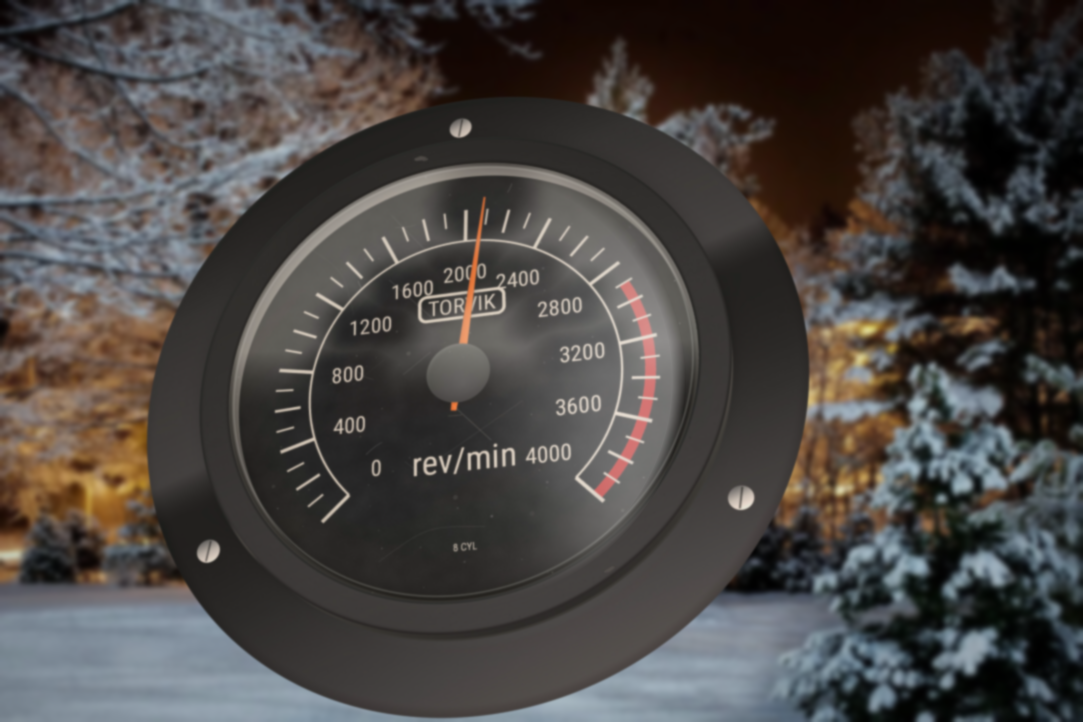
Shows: 2100 rpm
